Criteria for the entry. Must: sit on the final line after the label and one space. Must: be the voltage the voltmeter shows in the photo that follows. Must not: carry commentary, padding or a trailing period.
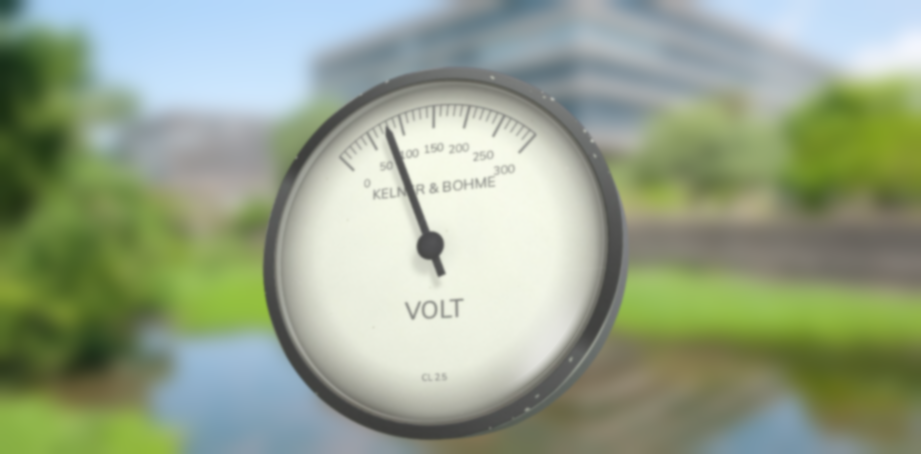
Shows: 80 V
